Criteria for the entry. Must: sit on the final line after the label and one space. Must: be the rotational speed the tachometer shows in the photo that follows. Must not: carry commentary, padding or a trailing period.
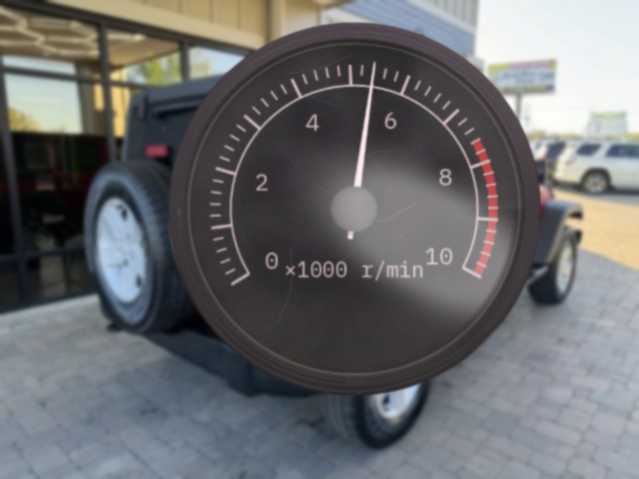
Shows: 5400 rpm
